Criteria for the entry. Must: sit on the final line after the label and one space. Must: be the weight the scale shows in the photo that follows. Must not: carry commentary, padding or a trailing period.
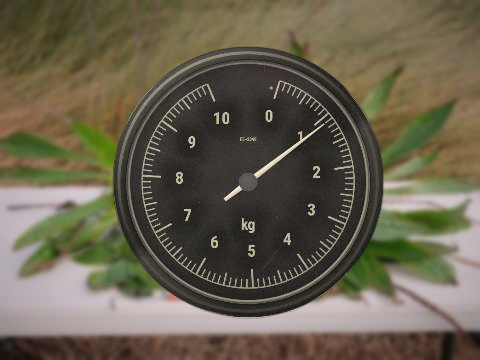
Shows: 1.1 kg
